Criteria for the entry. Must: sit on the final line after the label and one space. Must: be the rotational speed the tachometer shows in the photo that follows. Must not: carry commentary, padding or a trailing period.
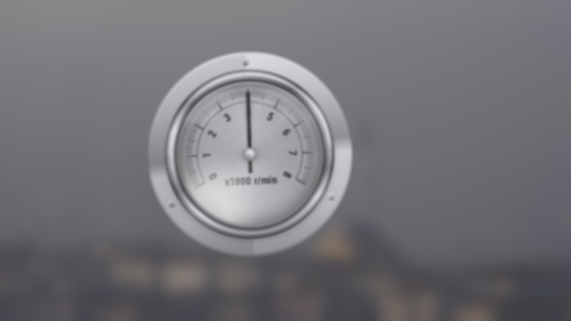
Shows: 4000 rpm
